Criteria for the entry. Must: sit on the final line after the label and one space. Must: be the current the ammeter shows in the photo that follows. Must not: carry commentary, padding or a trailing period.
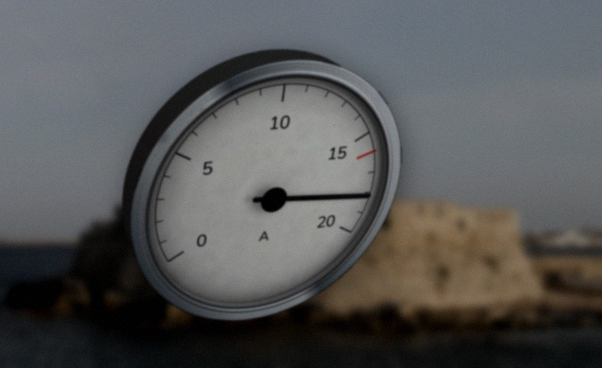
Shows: 18 A
